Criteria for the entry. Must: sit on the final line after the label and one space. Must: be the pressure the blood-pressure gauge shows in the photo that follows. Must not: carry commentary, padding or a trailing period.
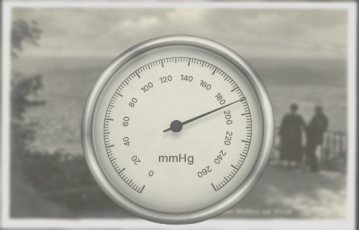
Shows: 190 mmHg
